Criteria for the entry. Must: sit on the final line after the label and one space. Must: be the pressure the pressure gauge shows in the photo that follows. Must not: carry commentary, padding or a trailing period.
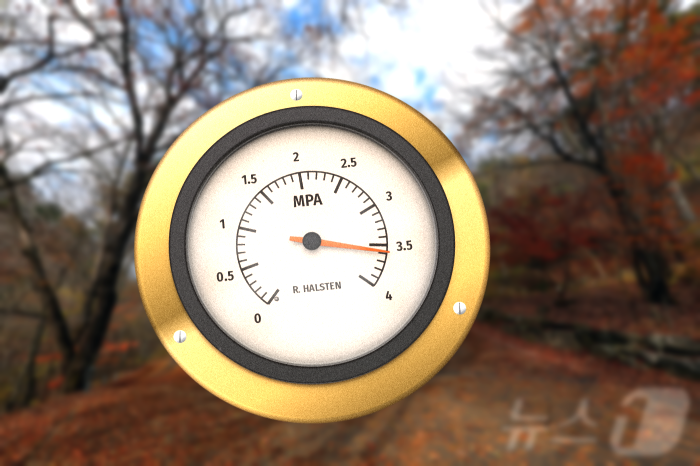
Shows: 3.6 MPa
